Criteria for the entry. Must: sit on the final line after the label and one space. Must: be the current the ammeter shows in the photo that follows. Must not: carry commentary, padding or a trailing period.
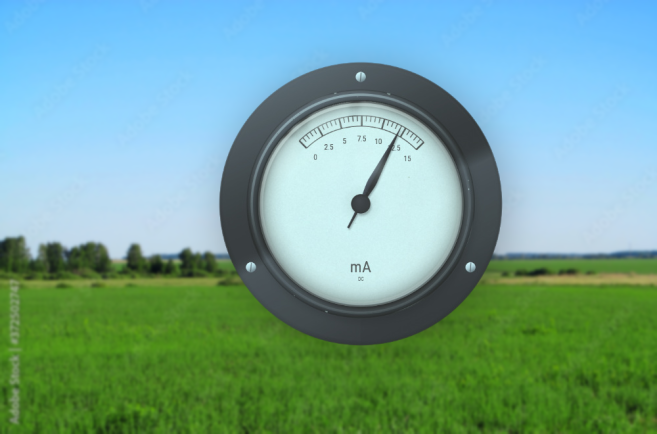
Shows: 12 mA
